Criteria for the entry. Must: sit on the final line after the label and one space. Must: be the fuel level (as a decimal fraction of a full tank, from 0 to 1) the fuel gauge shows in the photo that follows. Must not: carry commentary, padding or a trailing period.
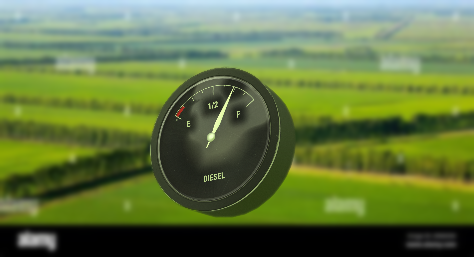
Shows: 0.75
